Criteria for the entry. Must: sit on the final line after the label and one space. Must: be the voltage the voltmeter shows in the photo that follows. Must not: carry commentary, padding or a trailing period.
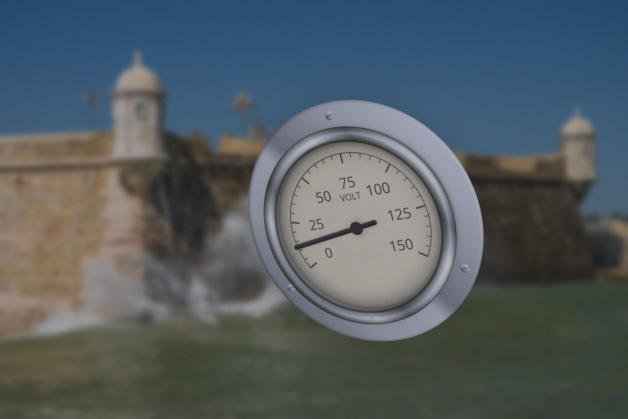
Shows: 12.5 V
